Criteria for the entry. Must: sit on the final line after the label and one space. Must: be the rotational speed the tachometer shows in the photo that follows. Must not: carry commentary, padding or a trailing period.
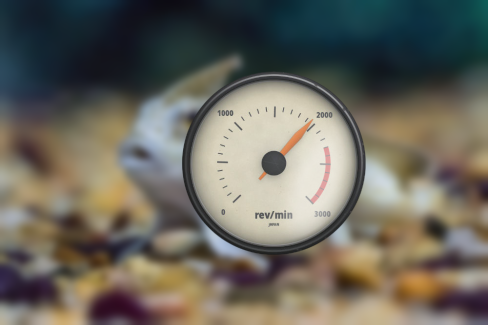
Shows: 1950 rpm
